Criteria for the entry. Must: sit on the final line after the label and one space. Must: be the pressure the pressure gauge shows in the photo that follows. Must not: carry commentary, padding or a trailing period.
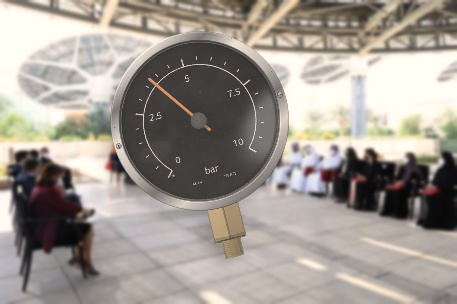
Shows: 3.75 bar
